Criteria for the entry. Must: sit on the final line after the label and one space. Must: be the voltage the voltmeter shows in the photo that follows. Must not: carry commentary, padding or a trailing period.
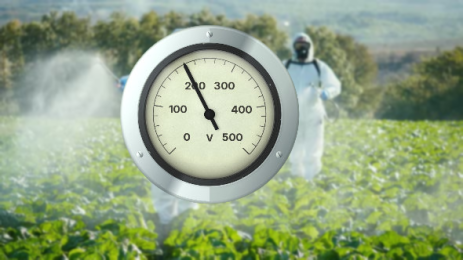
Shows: 200 V
